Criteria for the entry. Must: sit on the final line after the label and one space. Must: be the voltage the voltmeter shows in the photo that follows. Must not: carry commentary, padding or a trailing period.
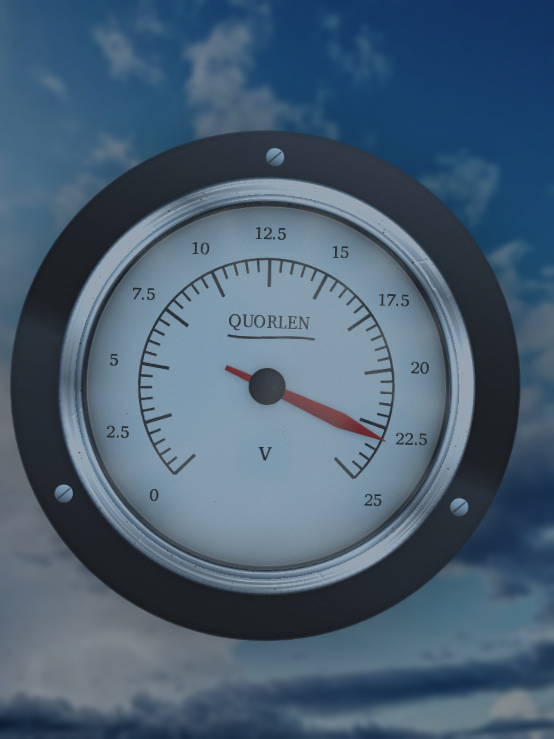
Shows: 23 V
